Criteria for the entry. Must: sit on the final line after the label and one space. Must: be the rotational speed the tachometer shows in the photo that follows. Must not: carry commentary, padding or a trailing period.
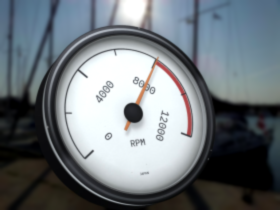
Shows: 8000 rpm
